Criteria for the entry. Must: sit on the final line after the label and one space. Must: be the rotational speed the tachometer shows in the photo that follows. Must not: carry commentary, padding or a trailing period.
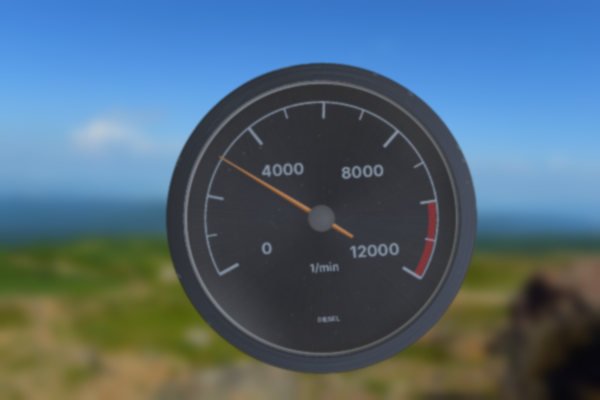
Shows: 3000 rpm
